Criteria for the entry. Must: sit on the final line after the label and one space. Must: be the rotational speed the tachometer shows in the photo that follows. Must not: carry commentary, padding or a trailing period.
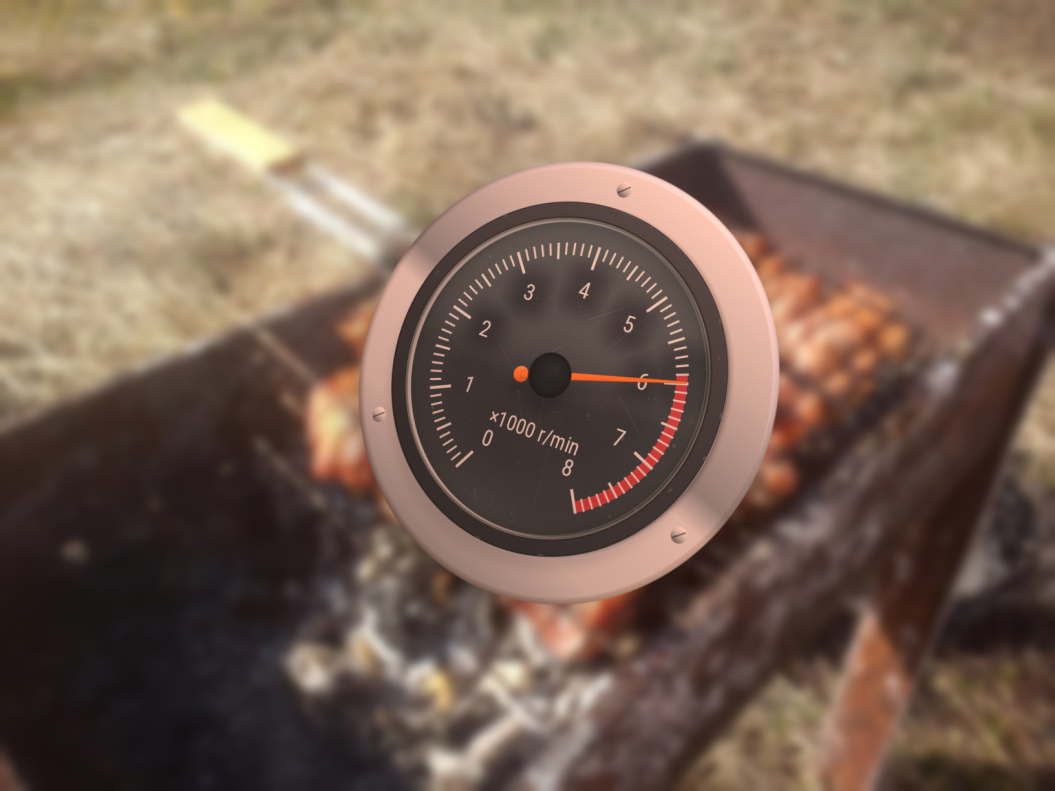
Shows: 6000 rpm
